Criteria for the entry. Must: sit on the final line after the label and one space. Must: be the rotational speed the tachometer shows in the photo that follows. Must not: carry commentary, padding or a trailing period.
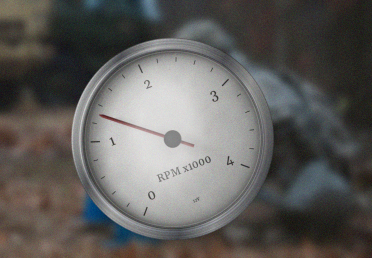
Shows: 1300 rpm
